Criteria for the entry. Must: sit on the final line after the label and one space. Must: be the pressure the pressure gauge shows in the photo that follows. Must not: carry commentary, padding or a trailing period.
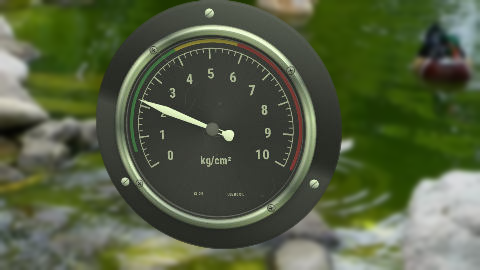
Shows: 2.2 kg/cm²
